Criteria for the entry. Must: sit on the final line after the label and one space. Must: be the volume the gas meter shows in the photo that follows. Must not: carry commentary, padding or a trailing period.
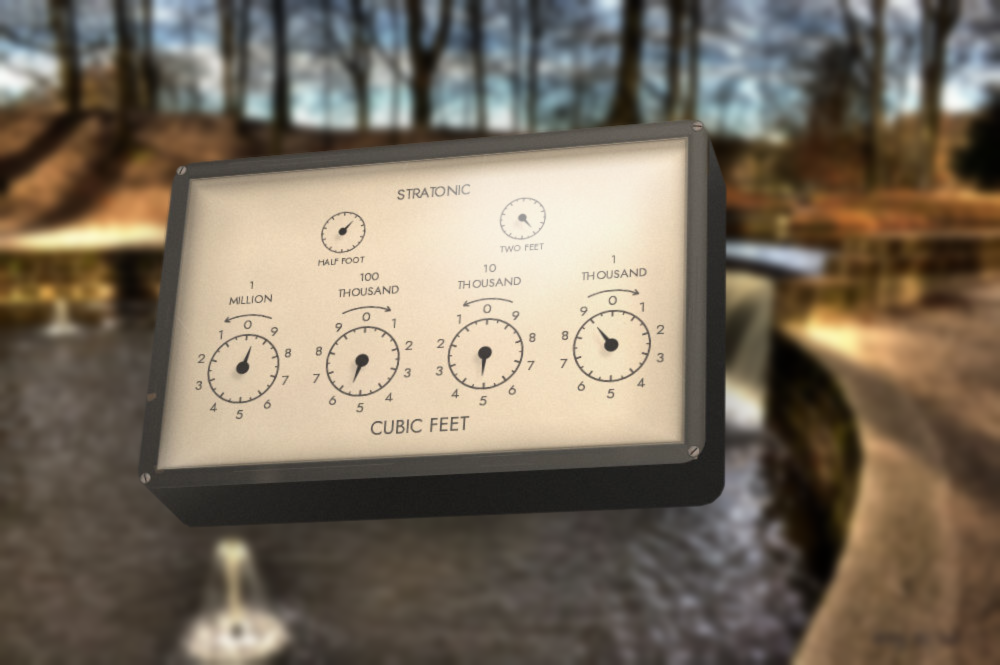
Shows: 954900 ft³
